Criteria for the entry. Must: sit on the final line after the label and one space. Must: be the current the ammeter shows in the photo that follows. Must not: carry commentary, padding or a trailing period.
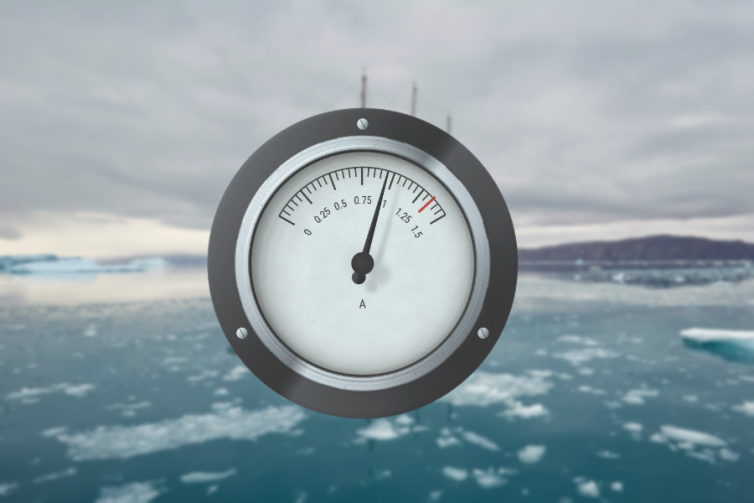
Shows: 0.95 A
